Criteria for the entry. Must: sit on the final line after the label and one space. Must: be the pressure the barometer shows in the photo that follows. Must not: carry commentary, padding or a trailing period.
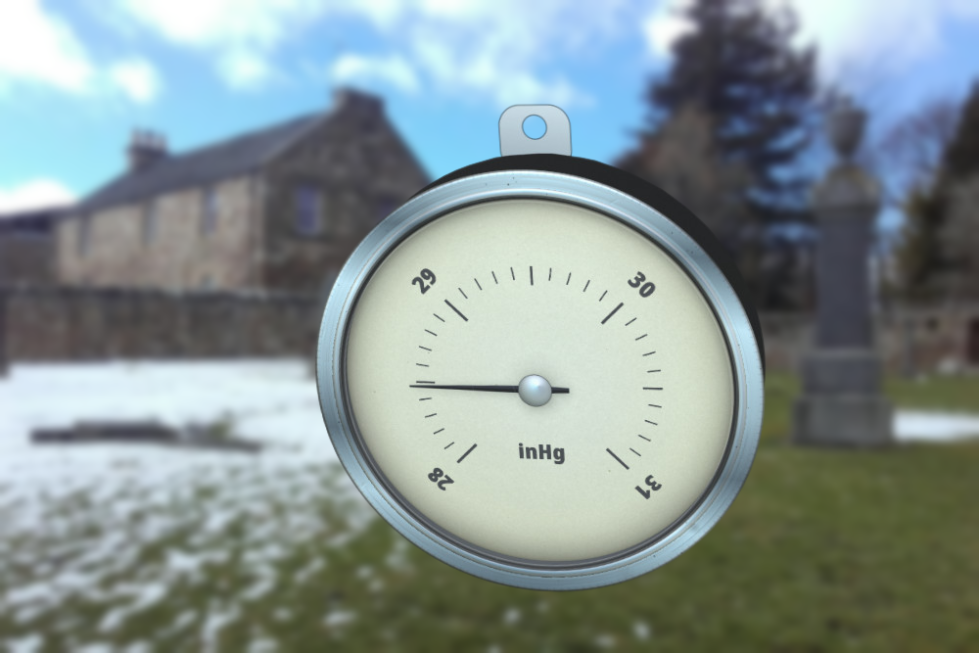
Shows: 28.5 inHg
